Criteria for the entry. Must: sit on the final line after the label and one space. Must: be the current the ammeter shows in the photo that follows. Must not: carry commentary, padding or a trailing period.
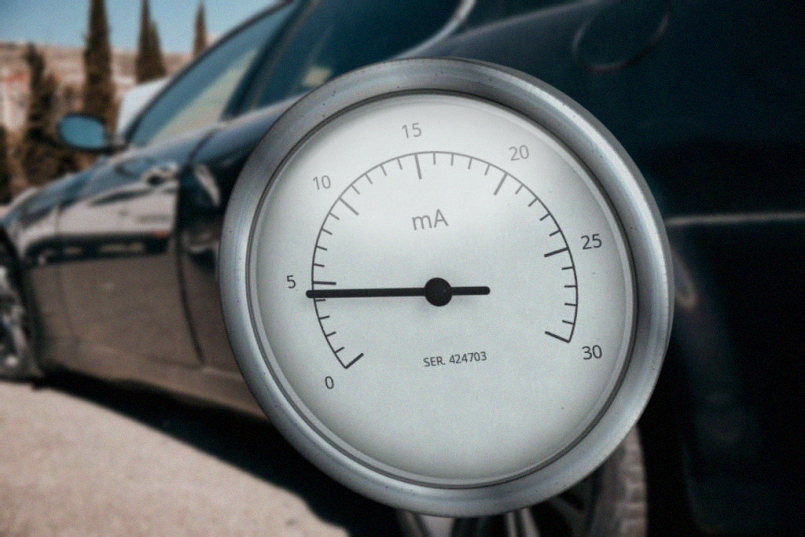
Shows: 4.5 mA
